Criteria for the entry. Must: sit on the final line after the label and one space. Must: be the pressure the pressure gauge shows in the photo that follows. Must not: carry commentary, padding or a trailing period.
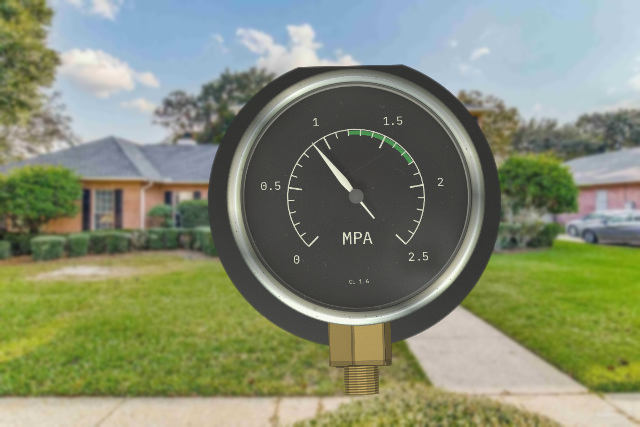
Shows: 0.9 MPa
